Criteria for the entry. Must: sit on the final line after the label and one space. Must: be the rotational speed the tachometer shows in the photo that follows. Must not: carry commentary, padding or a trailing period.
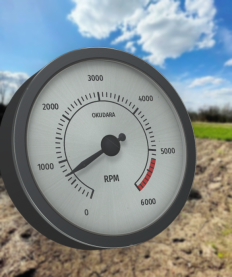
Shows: 700 rpm
